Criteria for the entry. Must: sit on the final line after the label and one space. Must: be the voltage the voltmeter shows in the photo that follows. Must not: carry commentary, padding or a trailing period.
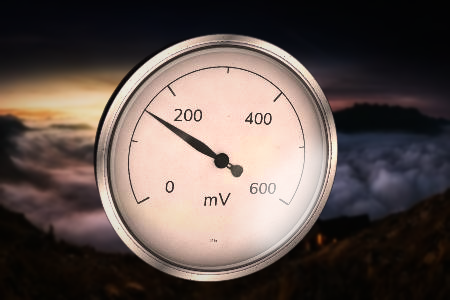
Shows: 150 mV
